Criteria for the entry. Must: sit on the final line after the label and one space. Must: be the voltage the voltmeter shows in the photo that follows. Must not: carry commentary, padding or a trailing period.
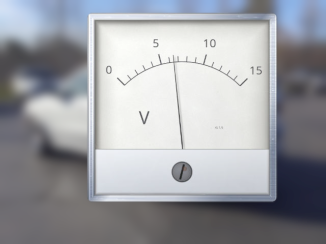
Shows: 6.5 V
